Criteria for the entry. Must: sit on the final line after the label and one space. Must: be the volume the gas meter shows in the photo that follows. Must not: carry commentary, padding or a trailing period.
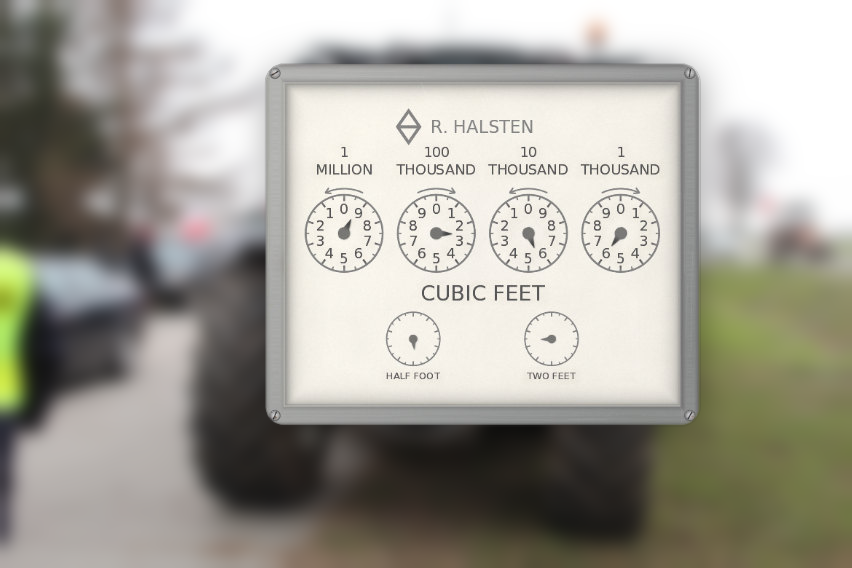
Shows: 925600 ft³
